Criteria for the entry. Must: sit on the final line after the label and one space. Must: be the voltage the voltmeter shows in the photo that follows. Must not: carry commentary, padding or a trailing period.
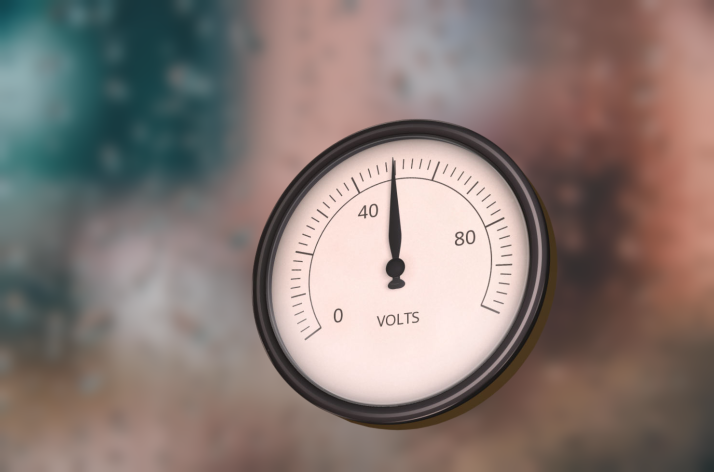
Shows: 50 V
